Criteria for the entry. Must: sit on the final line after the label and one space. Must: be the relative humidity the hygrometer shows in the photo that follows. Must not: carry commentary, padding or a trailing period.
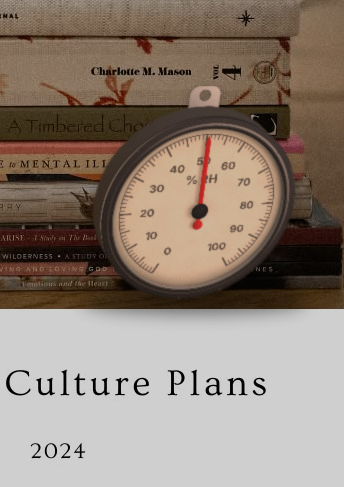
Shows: 50 %
